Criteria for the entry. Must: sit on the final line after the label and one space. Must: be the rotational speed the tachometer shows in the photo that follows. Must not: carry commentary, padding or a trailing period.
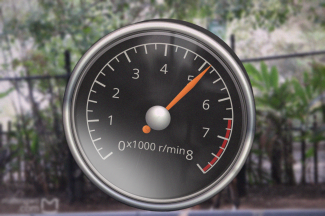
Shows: 5125 rpm
